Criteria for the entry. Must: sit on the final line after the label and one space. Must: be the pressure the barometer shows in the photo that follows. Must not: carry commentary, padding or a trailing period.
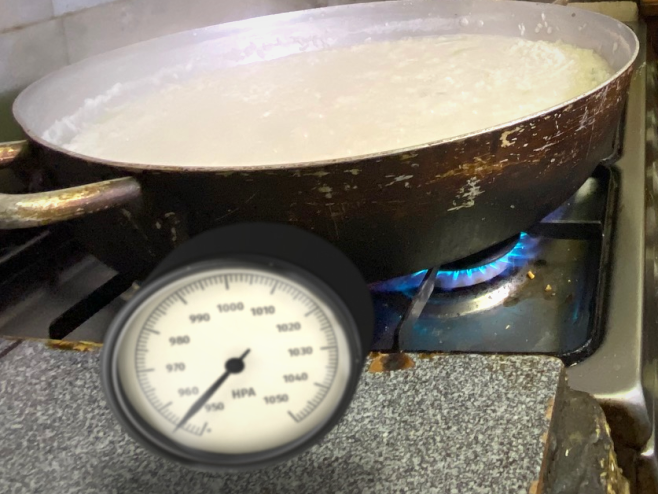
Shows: 955 hPa
